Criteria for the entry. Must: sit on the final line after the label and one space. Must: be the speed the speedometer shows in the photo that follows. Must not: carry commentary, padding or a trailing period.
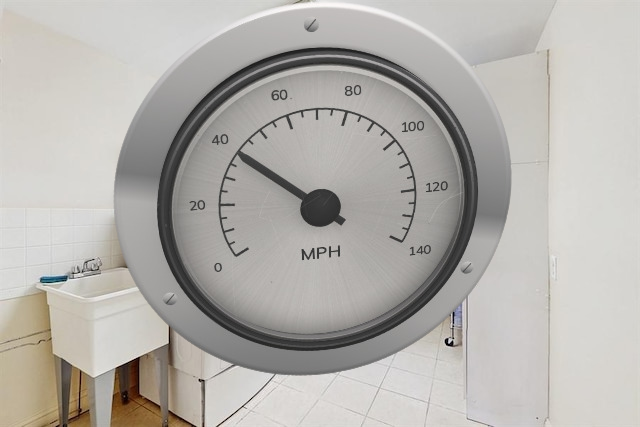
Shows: 40 mph
